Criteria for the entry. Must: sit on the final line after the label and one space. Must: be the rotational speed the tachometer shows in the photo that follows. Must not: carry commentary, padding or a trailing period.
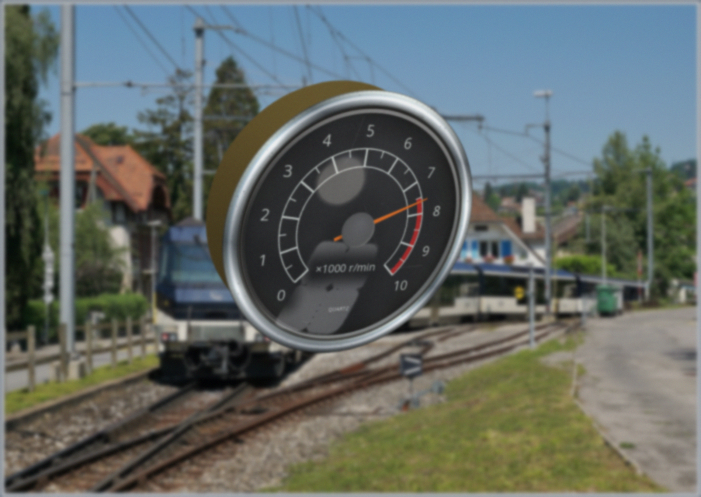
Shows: 7500 rpm
